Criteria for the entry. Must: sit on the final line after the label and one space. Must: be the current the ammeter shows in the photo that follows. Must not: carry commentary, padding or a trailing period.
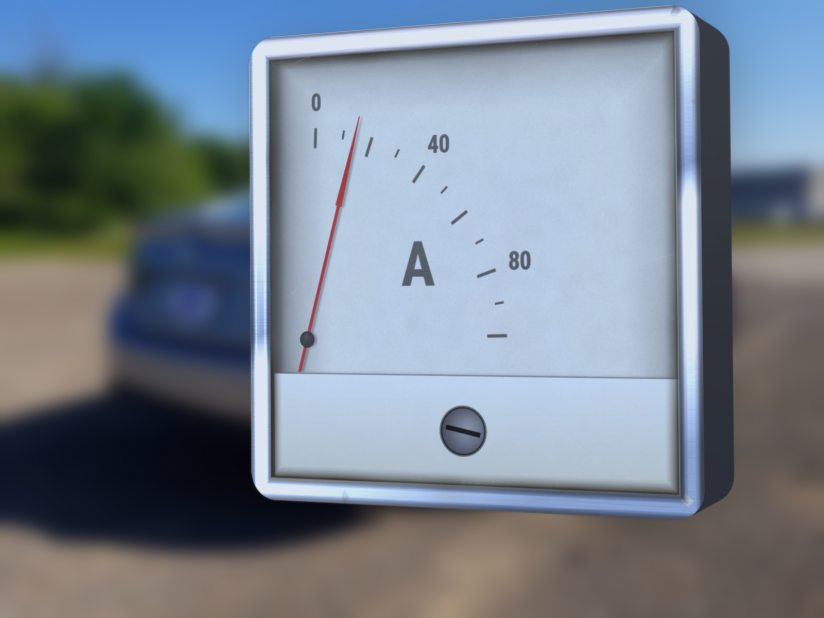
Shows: 15 A
